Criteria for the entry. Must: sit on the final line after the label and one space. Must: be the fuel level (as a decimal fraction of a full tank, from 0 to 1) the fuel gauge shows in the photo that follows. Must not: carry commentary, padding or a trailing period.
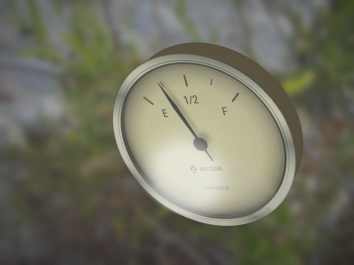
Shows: 0.25
